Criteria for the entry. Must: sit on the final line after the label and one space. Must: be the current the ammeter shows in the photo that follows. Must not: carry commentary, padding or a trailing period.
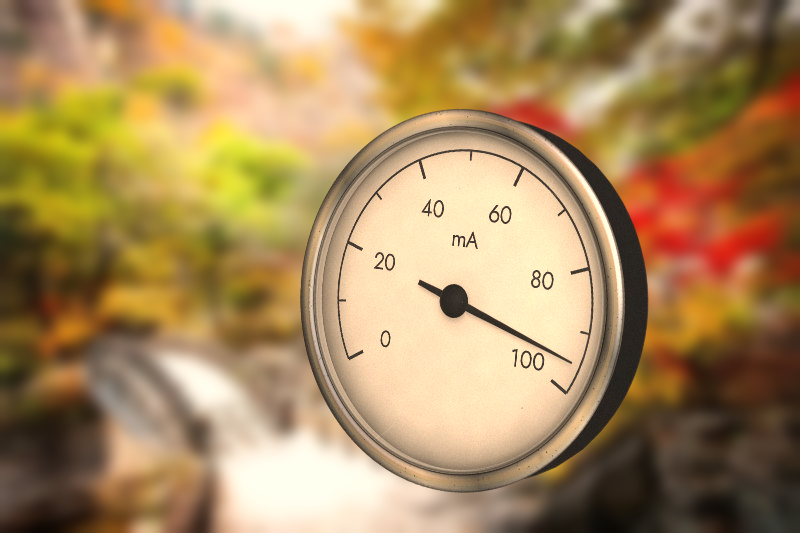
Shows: 95 mA
